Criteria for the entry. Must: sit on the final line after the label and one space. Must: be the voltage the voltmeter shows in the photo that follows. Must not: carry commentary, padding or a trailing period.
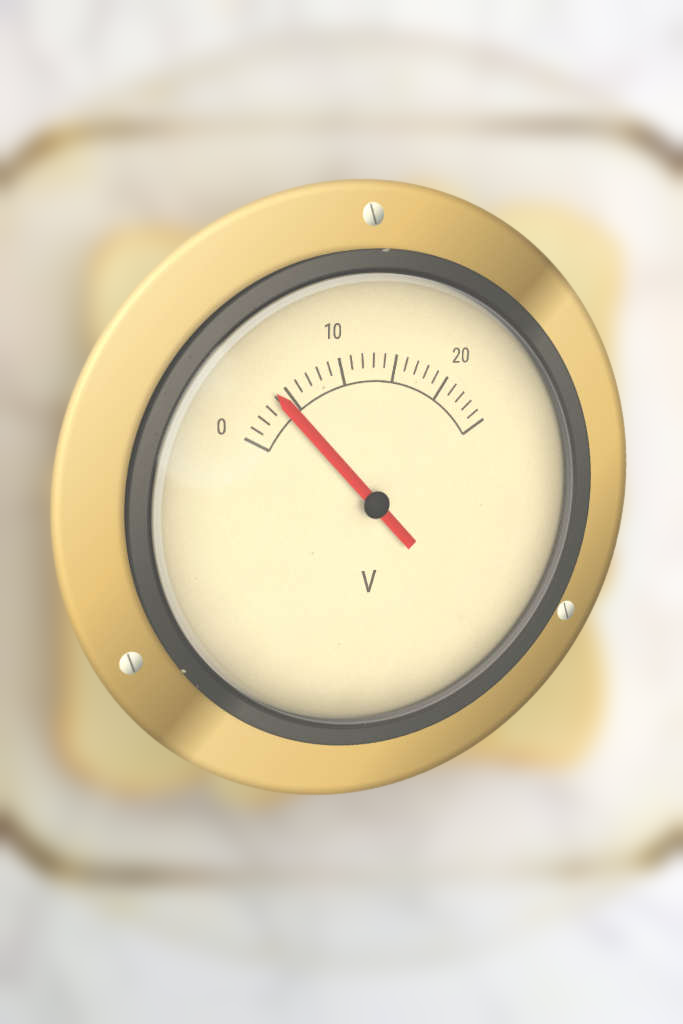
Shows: 4 V
